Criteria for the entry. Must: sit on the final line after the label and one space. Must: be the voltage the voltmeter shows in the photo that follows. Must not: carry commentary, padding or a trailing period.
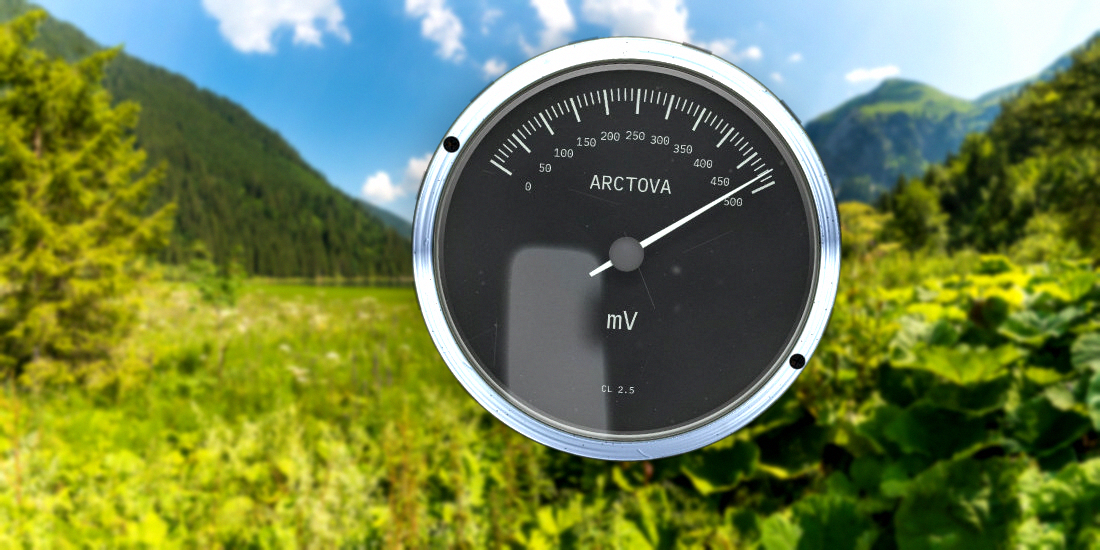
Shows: 480 mV
